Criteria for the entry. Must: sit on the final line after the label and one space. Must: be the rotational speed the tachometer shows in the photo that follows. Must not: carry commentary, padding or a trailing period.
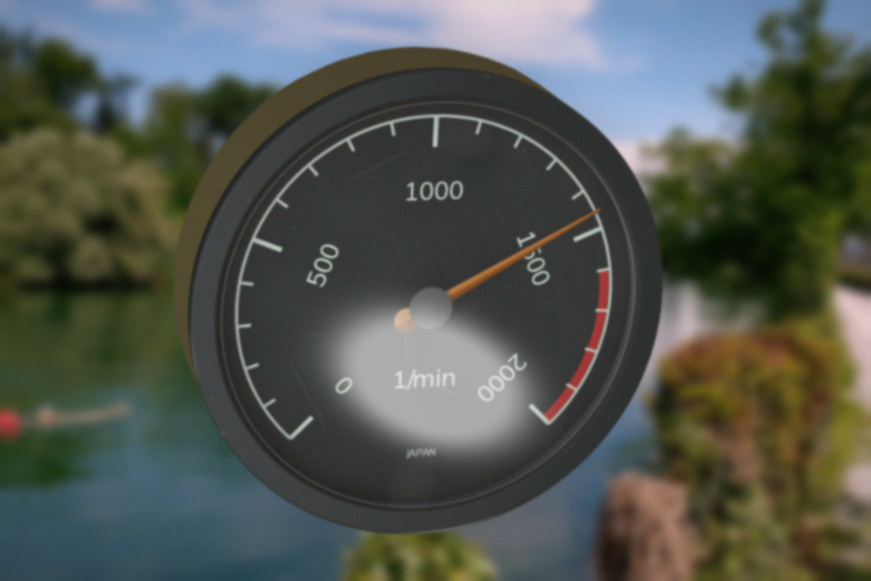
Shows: 1450 rpm
